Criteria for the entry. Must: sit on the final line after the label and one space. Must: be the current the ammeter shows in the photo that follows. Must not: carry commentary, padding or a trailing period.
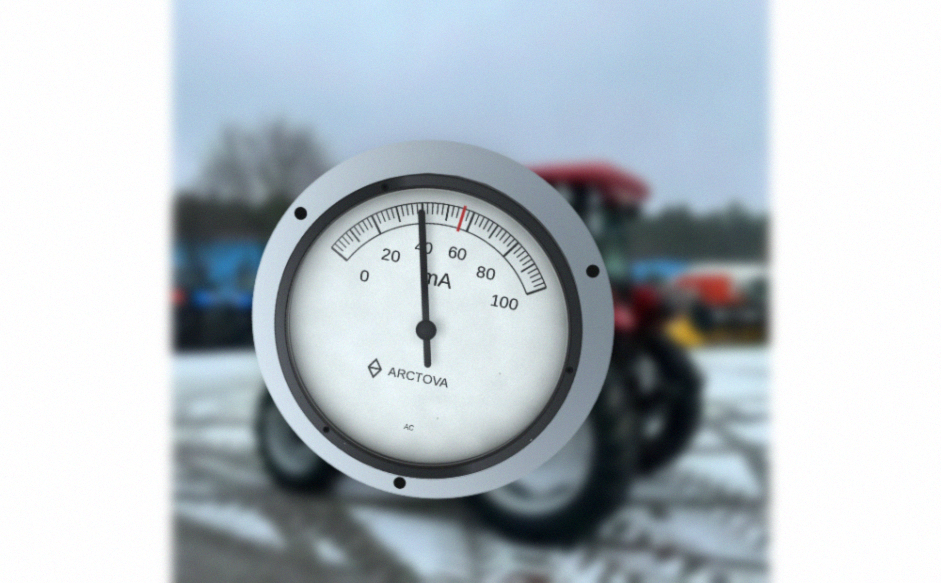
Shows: 40 mA
